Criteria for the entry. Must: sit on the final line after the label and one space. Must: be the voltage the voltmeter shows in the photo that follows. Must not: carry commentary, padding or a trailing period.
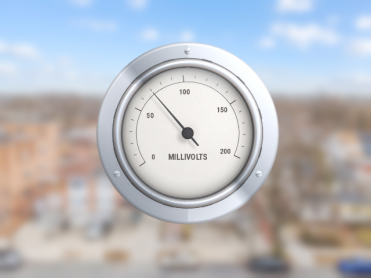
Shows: 70 mV
